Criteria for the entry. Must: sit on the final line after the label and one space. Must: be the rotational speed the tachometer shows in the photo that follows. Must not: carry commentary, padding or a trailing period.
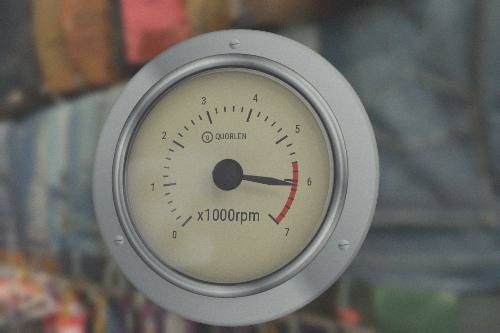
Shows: 6100 rpm
